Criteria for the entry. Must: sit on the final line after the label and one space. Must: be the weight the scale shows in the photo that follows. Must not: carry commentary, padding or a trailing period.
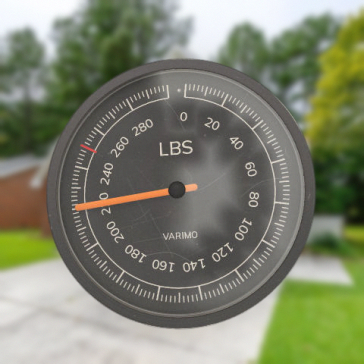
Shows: 220 lb
